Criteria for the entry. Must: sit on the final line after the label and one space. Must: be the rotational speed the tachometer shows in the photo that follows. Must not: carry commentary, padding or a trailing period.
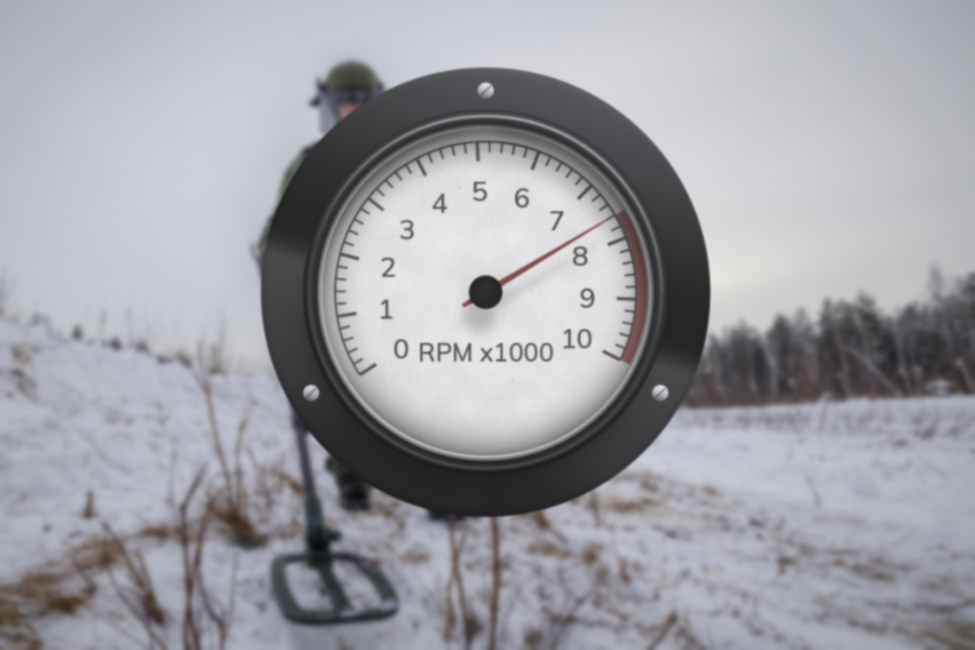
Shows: 7600 rpm
